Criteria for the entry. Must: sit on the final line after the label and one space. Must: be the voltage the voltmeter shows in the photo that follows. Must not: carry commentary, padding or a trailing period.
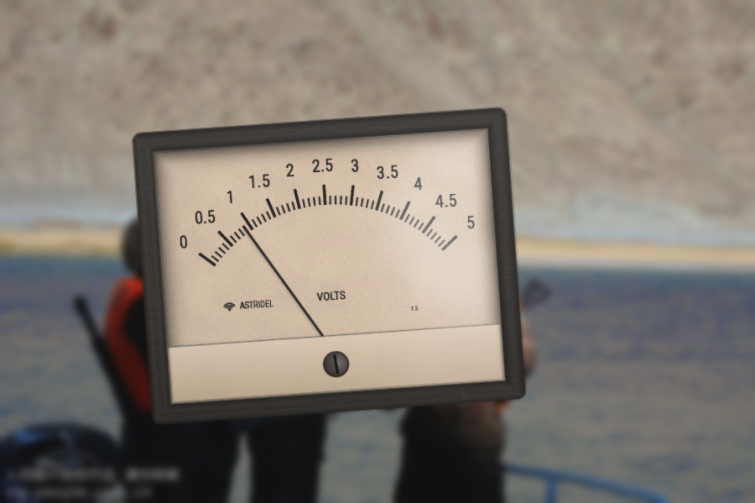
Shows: 0.9 V
